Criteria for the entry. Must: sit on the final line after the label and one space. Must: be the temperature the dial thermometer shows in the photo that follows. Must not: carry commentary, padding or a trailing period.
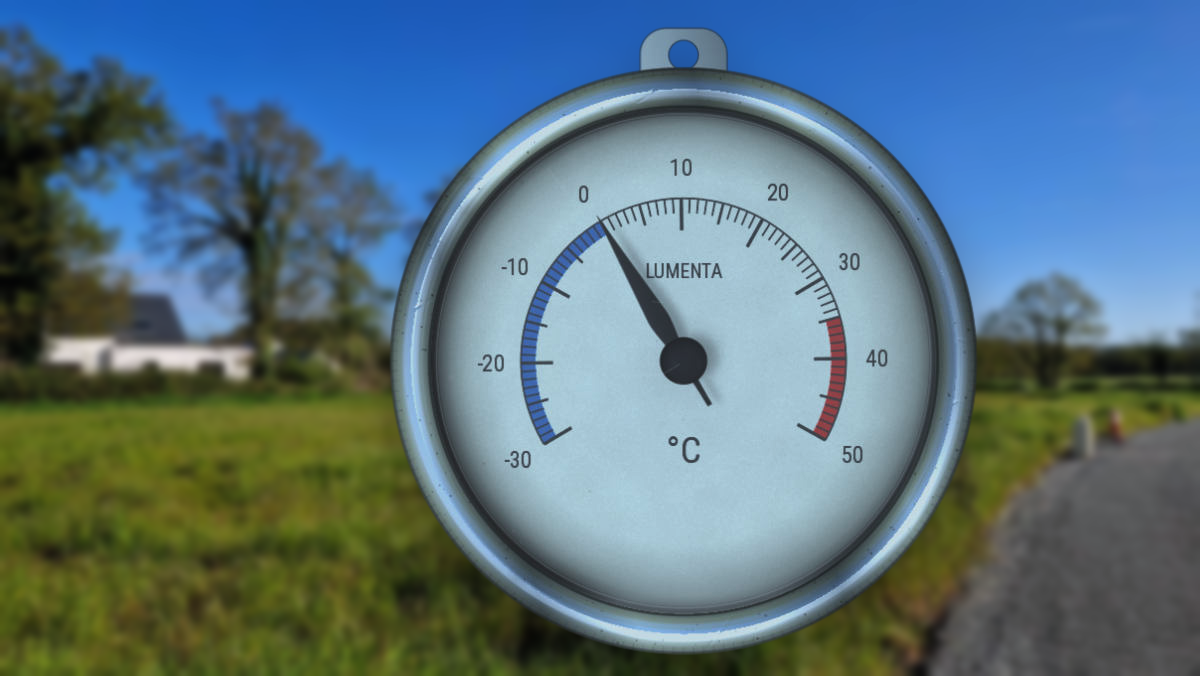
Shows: 0 °C
